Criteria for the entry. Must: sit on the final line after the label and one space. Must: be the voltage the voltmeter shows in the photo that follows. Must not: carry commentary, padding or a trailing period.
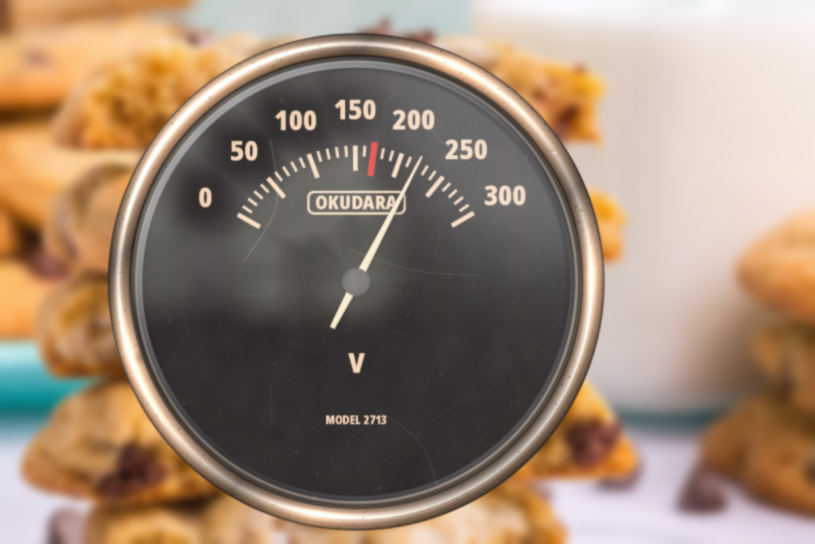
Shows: 220 V
